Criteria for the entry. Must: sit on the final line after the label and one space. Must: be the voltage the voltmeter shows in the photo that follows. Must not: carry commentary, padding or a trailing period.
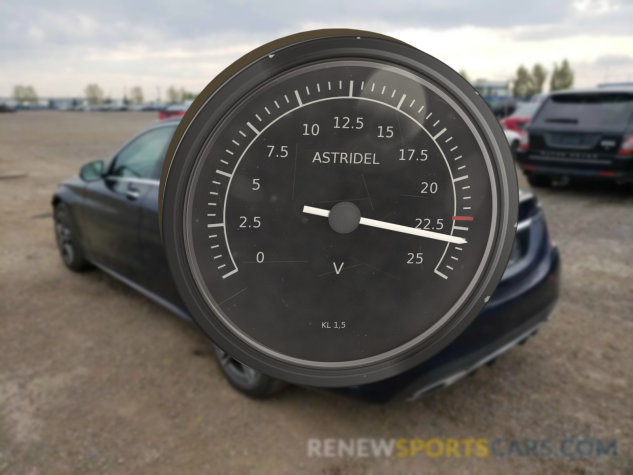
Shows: 23 V
